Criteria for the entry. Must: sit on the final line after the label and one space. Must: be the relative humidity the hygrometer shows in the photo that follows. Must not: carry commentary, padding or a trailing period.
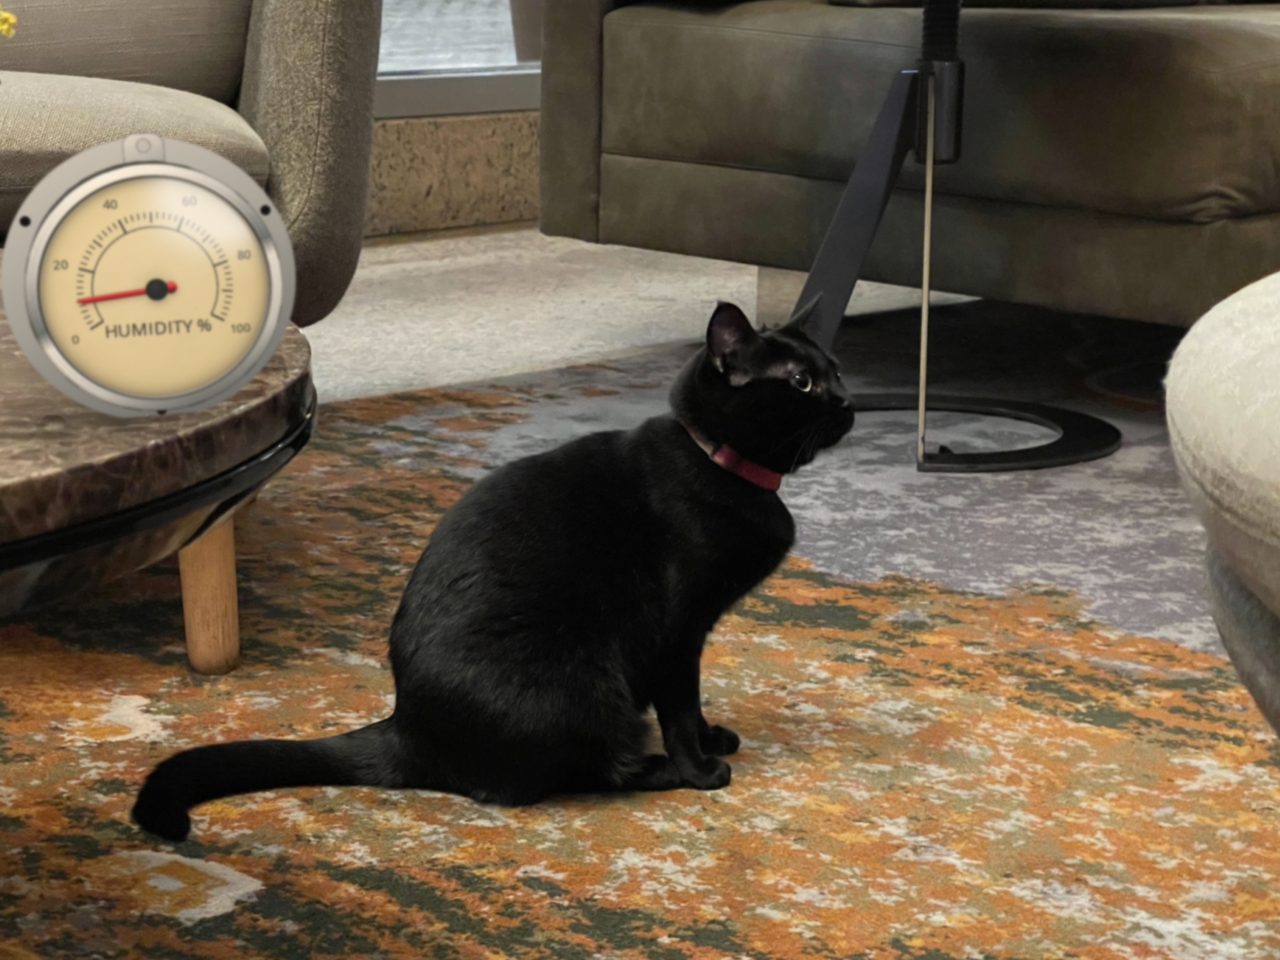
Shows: 10 %
